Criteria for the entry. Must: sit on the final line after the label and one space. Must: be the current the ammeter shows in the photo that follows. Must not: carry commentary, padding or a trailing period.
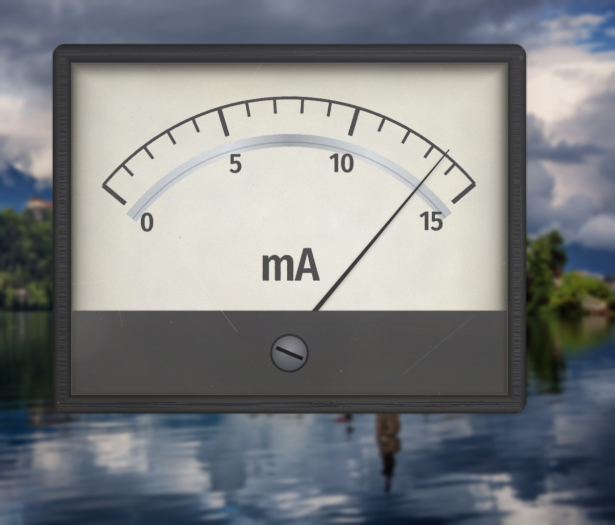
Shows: 13.5 mA
